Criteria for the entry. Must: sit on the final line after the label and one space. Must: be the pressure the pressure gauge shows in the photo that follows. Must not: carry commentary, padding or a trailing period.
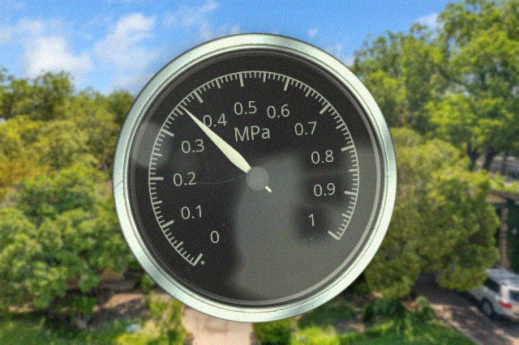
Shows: 0.36 MPa
